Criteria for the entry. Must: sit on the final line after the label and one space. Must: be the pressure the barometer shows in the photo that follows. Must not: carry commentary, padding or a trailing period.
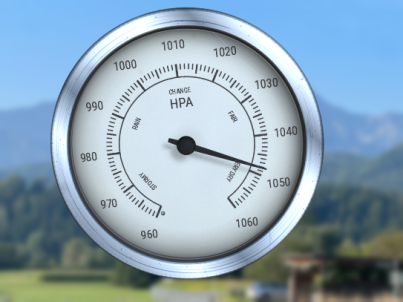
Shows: 1048 hPa
